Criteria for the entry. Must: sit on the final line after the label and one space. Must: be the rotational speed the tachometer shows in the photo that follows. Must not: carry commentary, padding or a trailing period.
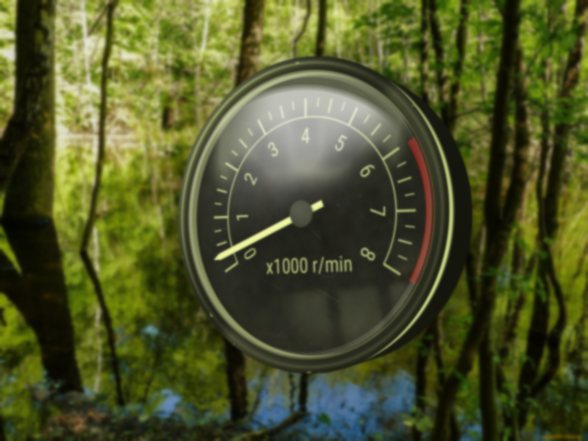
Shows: 250 rpm
